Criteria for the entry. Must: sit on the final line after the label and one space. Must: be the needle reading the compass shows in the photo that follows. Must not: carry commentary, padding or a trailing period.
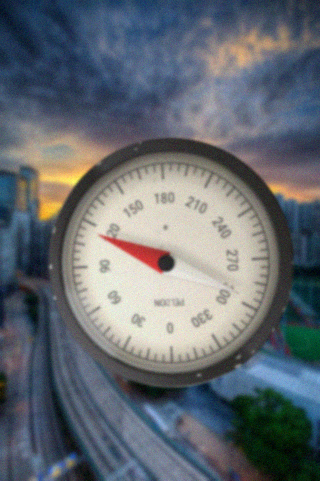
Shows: 115 °
